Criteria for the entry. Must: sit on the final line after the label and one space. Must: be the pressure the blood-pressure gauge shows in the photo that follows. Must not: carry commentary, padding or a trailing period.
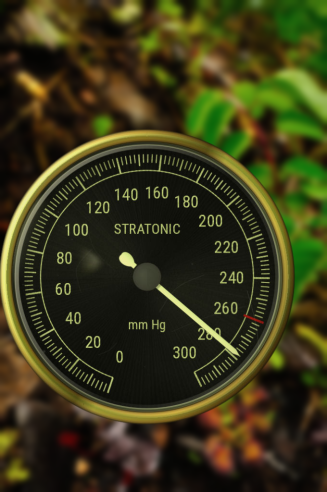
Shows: 278 mmHg
